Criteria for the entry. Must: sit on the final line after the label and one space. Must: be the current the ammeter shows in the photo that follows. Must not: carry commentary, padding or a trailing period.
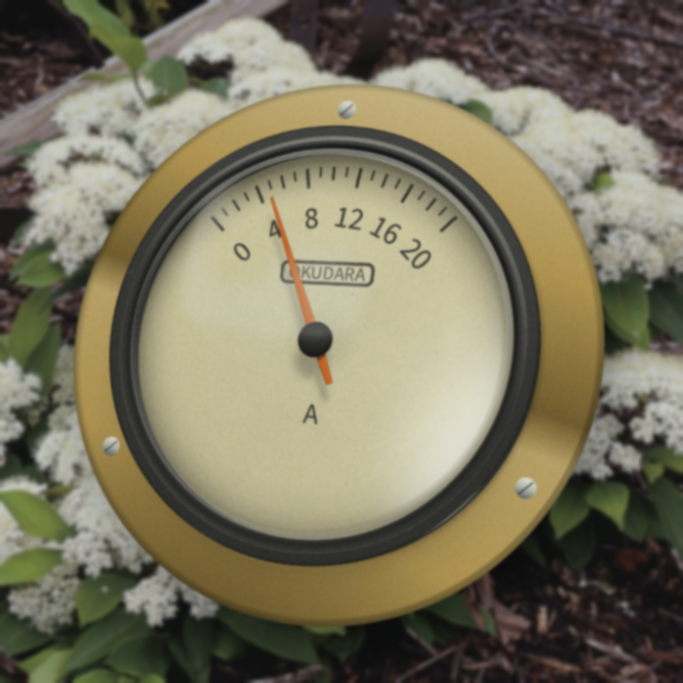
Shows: 5 A
